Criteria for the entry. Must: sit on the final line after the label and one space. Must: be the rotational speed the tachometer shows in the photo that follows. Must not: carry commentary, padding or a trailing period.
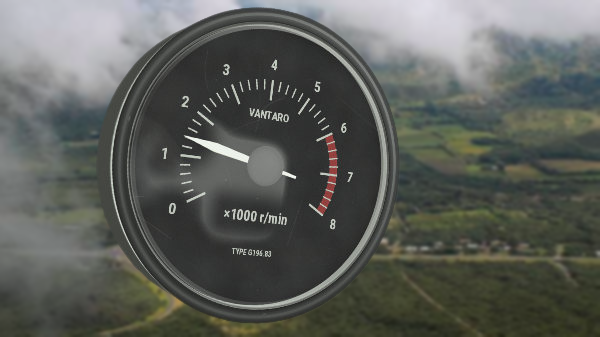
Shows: 1400 rpm
